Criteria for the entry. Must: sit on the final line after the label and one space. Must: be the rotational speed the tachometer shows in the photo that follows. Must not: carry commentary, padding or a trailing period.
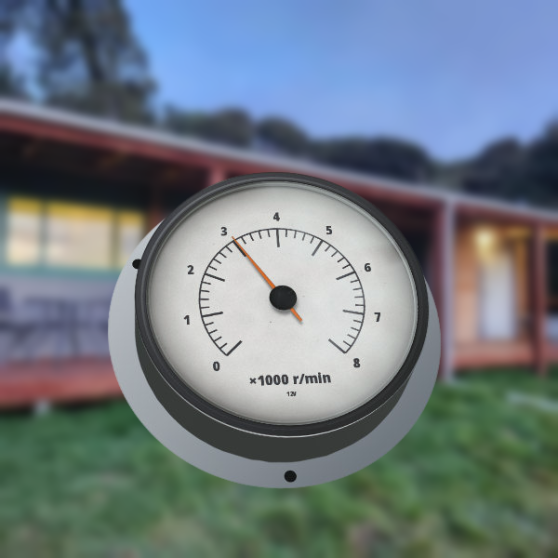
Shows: 3000 rpm
